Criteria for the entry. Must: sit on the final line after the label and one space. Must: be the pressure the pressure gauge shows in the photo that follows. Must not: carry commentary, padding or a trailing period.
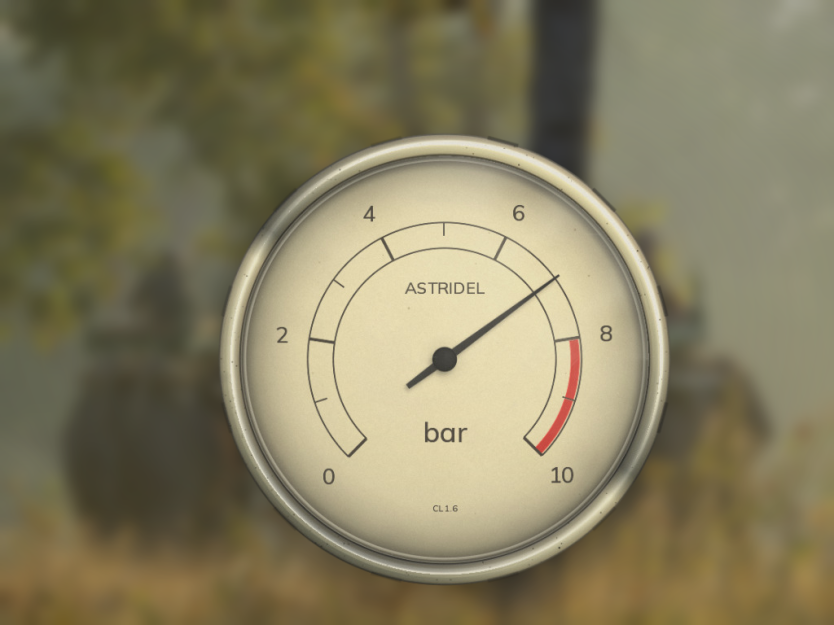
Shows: 7 bar
